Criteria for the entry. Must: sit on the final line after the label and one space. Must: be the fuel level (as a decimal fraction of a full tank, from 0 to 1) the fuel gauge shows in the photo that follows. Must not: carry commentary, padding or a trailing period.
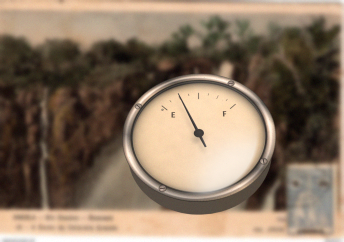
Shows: 0.25
